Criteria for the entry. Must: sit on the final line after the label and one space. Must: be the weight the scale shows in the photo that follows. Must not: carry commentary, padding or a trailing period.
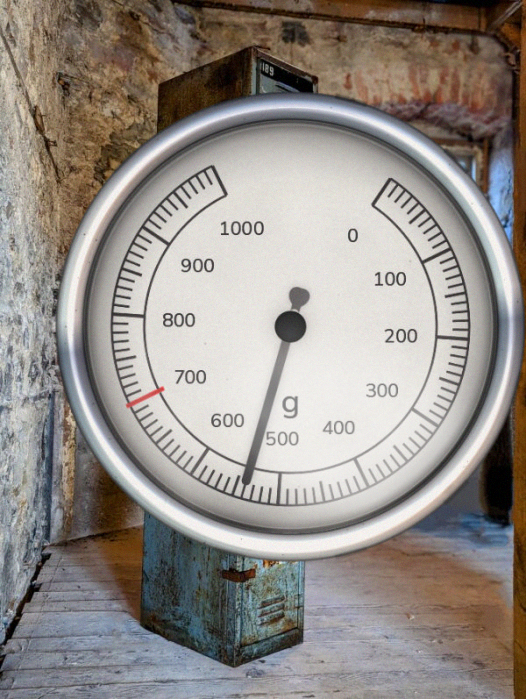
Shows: 540 g
